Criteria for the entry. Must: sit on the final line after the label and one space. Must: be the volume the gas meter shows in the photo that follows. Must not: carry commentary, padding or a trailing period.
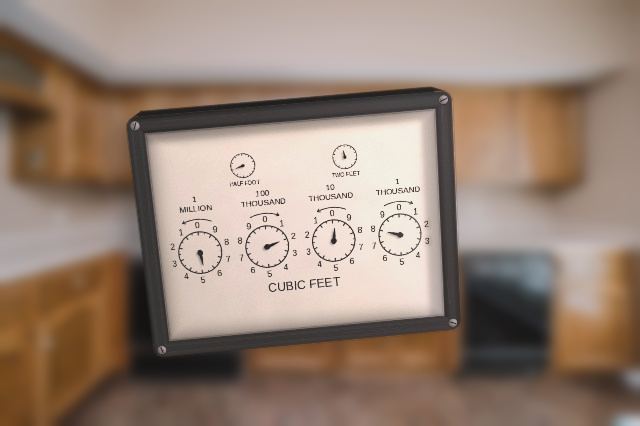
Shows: 519800 ft³
